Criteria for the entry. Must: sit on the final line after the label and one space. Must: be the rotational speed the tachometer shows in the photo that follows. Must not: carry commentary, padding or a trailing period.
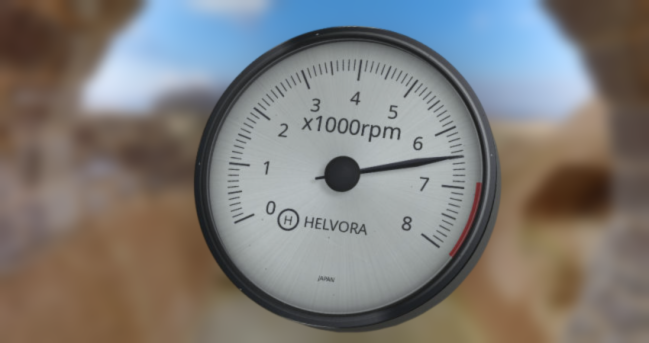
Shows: 6500 rpm
